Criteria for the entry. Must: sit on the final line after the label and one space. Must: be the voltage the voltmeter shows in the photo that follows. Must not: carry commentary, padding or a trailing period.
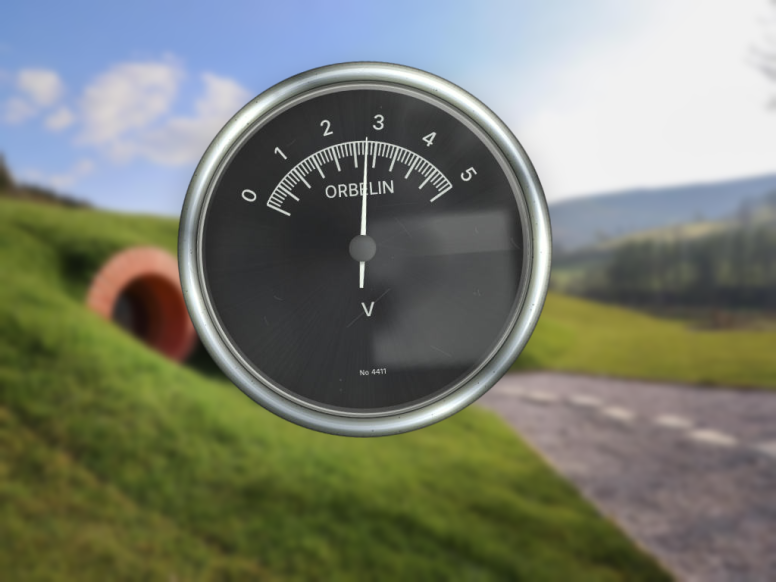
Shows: 2.8 V
